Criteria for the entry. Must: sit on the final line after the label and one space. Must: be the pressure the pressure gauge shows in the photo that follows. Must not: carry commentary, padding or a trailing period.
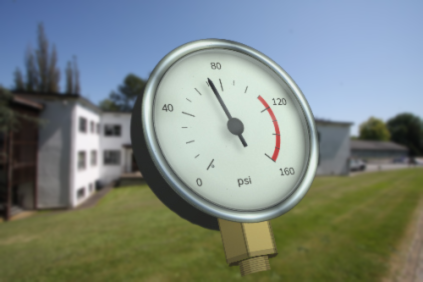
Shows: 70 psi
